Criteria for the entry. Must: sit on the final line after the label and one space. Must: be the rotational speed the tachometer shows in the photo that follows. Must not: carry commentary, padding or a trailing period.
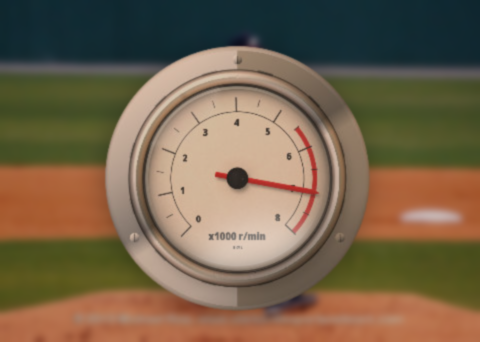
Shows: 7000 rpm
